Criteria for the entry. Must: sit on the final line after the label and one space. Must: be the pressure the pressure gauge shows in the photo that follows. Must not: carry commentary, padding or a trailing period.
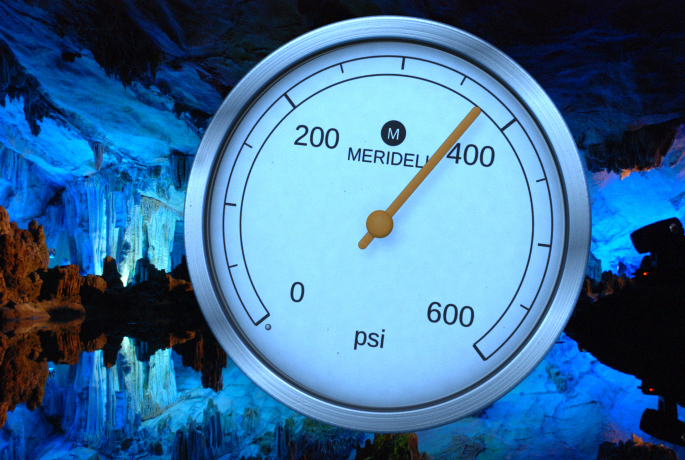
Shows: 375 psi
